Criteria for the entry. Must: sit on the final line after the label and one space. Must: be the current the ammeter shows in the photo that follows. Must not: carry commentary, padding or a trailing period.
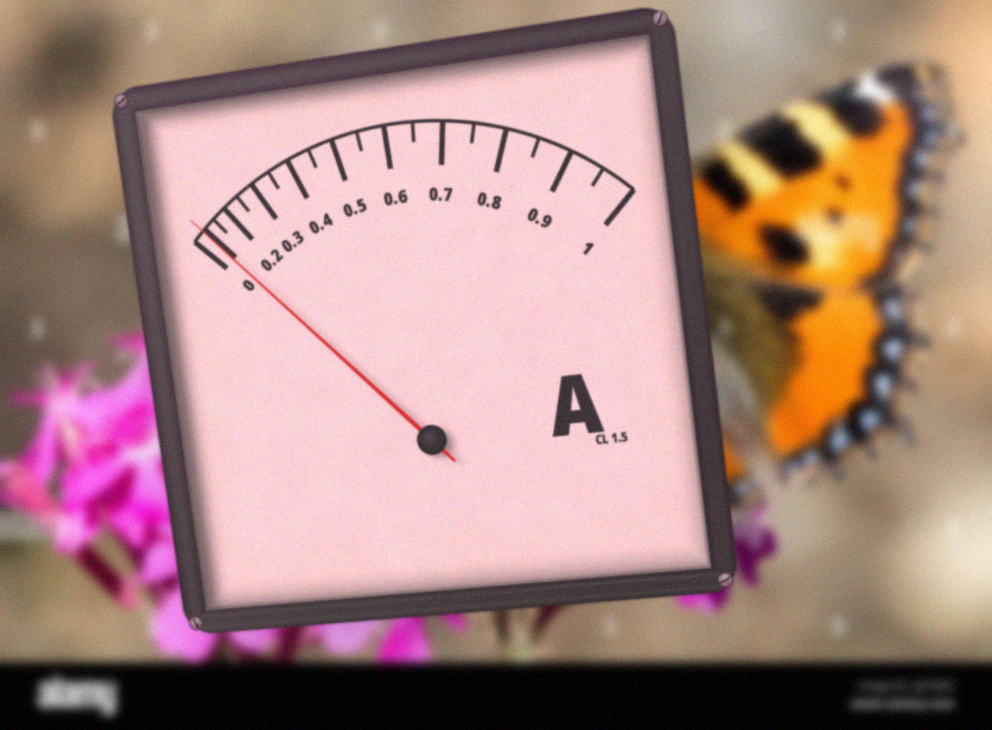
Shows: 0.1 A
